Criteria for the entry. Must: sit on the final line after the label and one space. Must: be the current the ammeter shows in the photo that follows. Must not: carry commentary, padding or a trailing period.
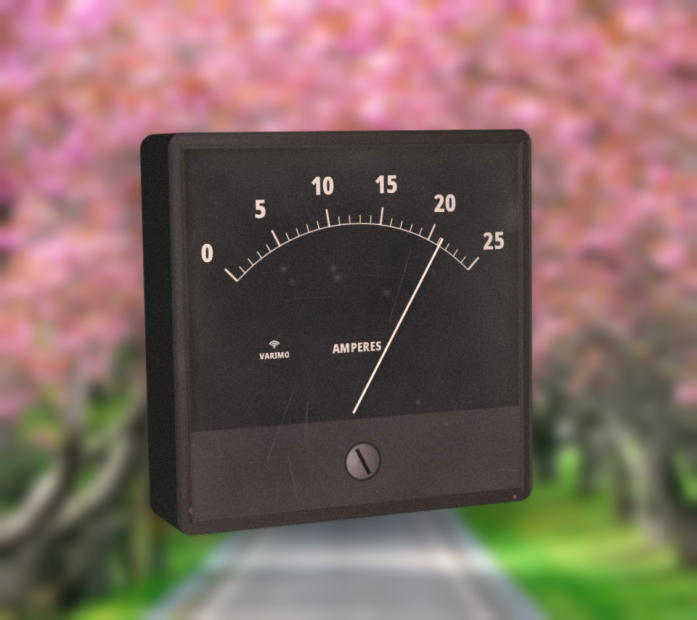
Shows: 21 A
